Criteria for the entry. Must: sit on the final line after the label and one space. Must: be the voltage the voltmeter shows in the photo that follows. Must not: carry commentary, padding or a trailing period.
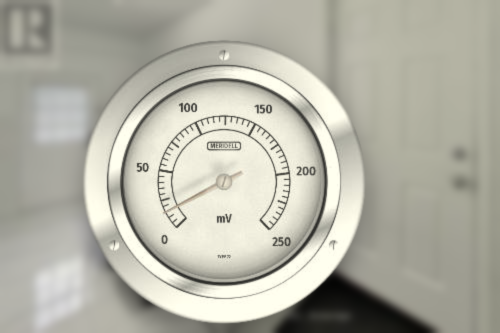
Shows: 15 mV
